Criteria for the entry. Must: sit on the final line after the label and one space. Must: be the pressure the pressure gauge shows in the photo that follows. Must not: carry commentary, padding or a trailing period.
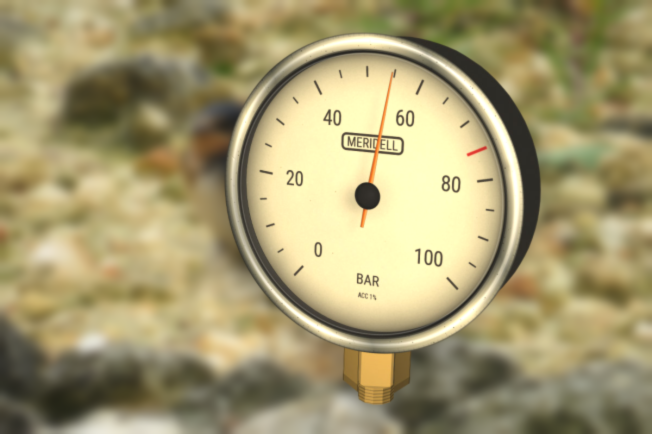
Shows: 55 bar
